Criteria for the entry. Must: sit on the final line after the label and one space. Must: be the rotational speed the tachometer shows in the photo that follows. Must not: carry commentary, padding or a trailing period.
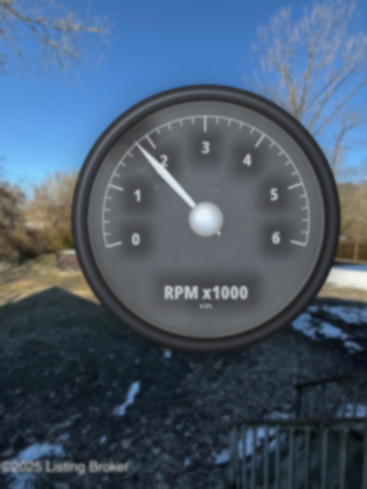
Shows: 1800 rpm
